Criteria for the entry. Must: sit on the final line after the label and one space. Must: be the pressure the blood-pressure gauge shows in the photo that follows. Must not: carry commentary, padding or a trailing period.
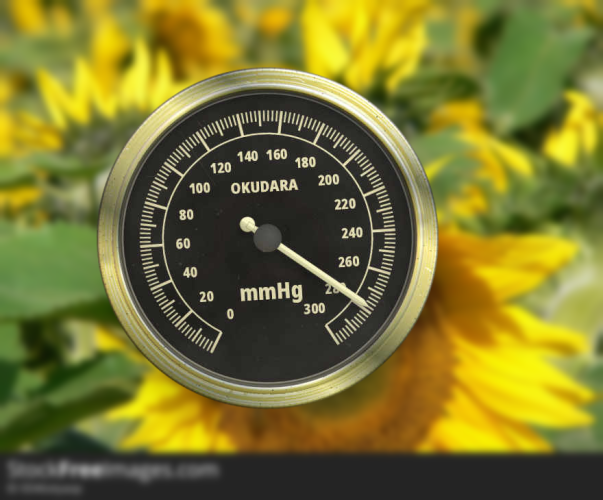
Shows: 278 mmHg
